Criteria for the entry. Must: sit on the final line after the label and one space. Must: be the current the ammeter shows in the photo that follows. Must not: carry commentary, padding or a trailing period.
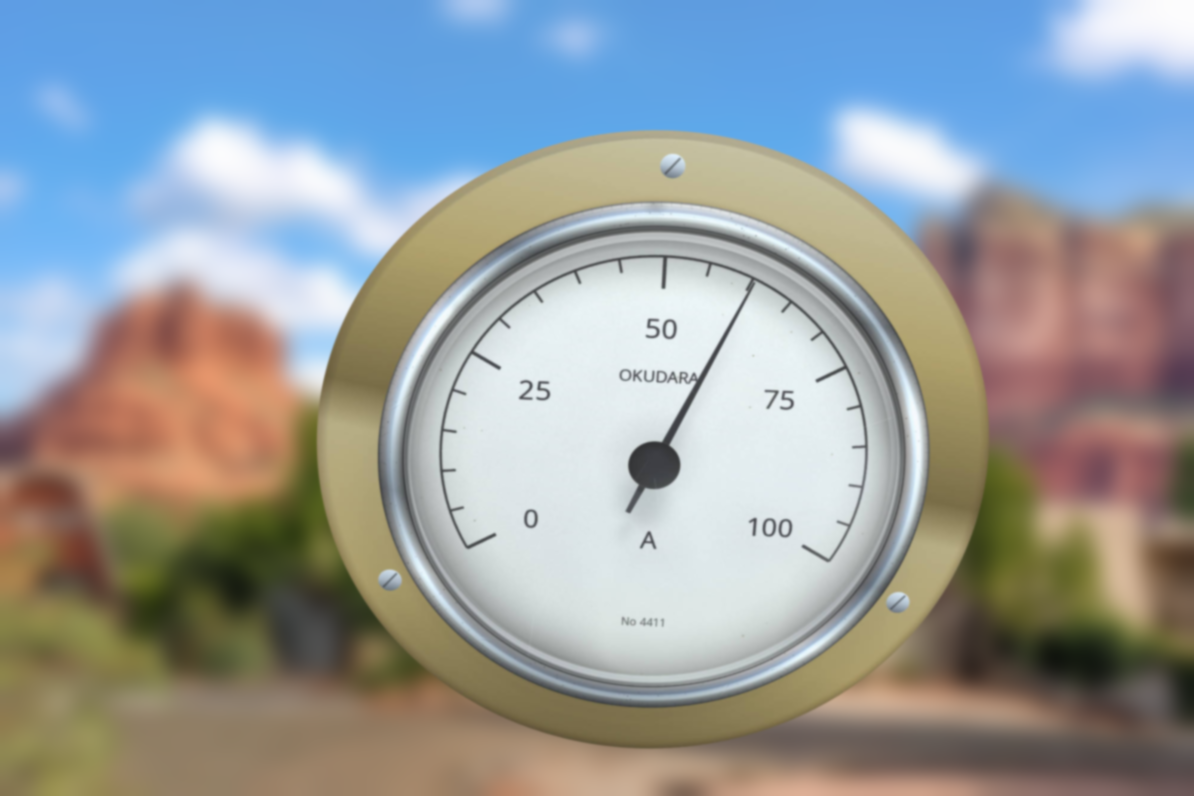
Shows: 60 A
